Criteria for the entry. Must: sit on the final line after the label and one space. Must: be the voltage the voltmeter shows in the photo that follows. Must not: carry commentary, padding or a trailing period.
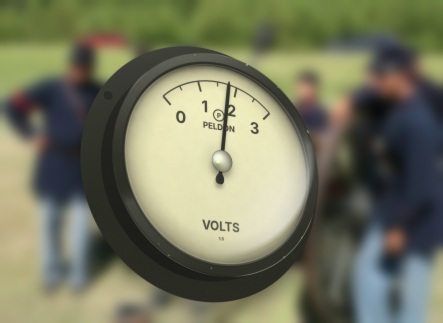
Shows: 1.75 V
